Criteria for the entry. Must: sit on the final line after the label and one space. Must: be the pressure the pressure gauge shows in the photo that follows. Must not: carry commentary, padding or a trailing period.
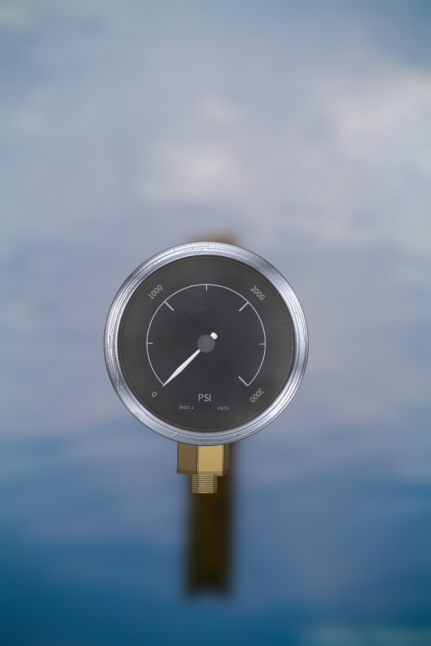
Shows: 0 psi
